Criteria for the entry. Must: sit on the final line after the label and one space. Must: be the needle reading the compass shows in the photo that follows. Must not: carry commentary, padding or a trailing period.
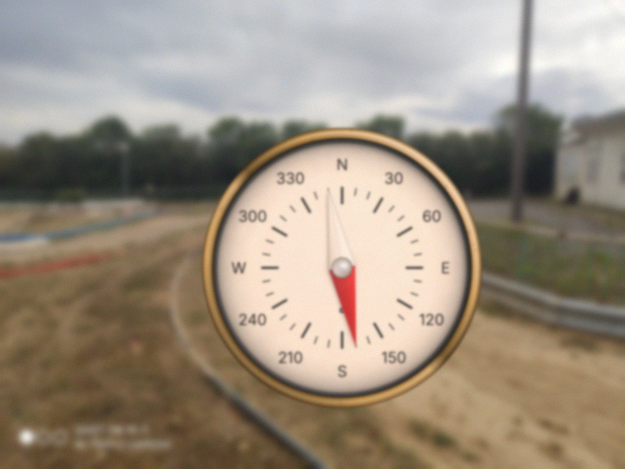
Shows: 170 °
